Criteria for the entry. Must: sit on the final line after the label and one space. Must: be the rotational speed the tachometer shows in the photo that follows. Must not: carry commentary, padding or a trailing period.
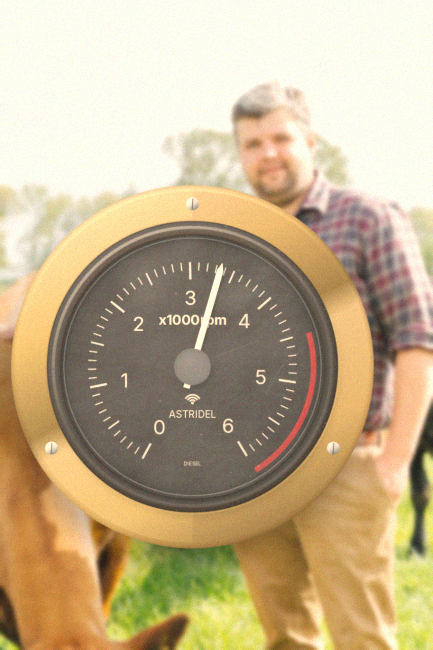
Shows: 3350 rpm
